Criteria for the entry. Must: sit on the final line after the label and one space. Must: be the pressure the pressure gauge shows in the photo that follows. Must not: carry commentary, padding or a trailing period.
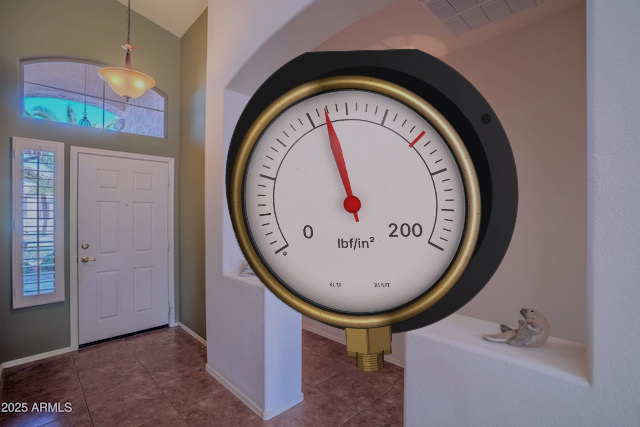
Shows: 90 psi
